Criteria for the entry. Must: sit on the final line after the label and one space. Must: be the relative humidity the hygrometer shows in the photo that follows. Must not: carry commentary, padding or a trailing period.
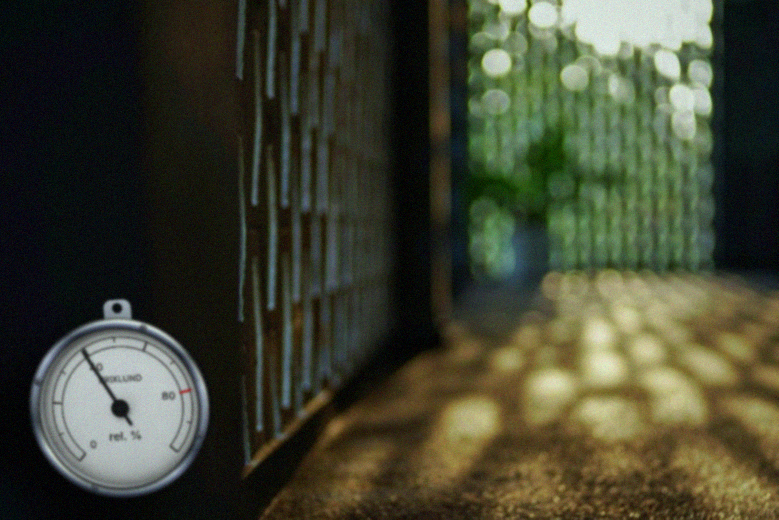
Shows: 40 %
